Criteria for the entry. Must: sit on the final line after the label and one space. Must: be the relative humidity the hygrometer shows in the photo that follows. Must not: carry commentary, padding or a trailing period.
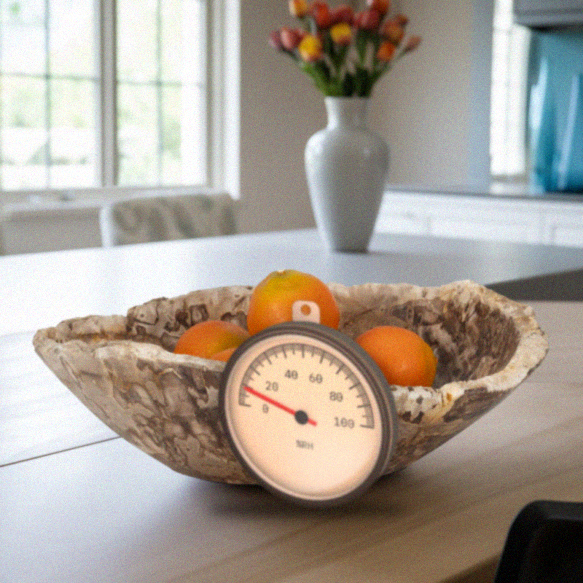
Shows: 10 %
